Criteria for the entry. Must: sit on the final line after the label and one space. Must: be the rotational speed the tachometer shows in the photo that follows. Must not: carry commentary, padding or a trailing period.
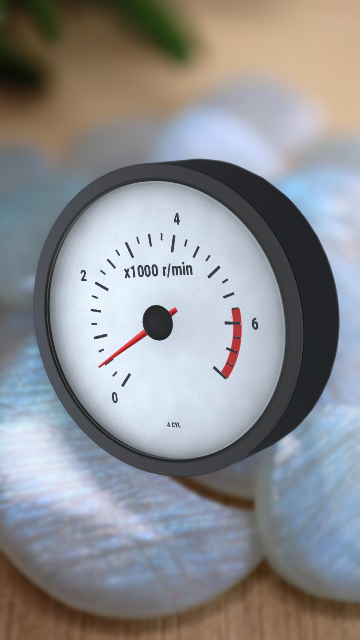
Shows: 500 rpm
